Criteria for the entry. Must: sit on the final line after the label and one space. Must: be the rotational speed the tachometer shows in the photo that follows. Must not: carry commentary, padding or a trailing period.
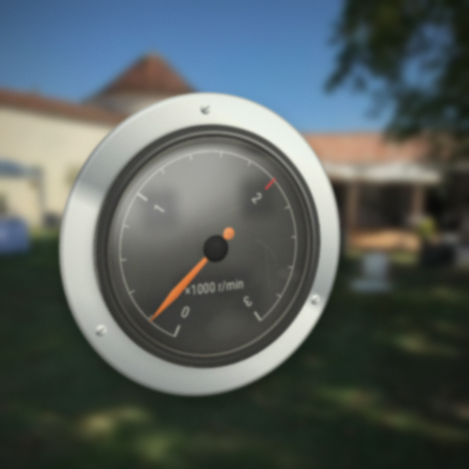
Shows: 200 rpm
